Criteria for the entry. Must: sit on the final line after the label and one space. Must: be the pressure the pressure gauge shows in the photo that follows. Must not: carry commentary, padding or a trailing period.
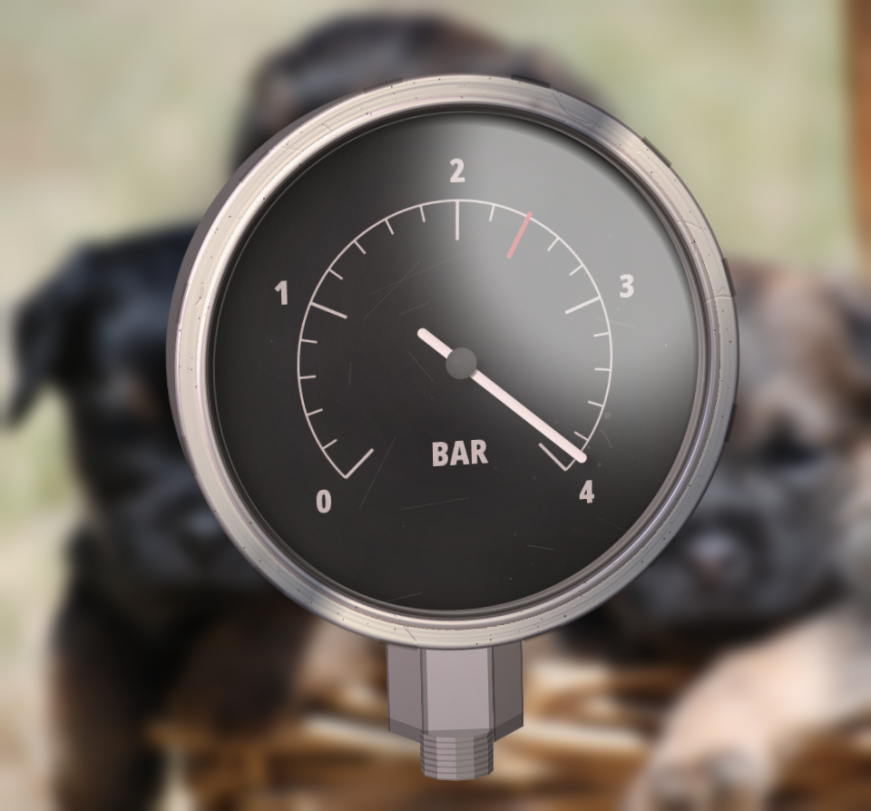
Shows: 3.9 bar
